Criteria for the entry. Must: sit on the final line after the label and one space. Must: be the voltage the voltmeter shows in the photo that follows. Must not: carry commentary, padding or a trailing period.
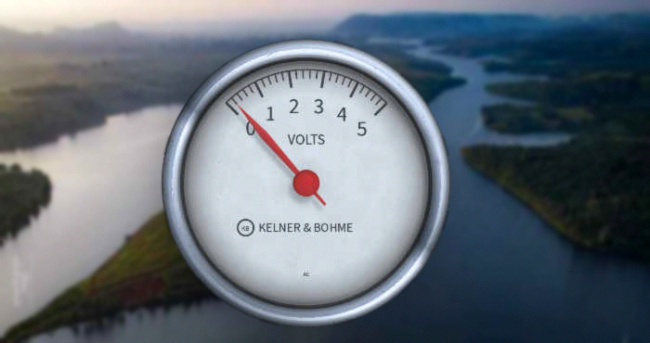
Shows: 0.2 V
